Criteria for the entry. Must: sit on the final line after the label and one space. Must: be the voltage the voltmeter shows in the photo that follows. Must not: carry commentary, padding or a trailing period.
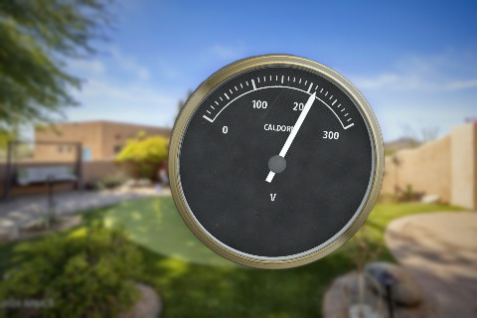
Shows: 210 V
